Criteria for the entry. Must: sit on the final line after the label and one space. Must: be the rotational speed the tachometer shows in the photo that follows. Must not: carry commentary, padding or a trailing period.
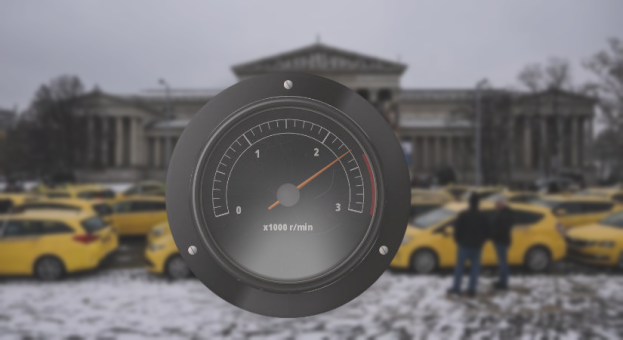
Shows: 2300 rpm
